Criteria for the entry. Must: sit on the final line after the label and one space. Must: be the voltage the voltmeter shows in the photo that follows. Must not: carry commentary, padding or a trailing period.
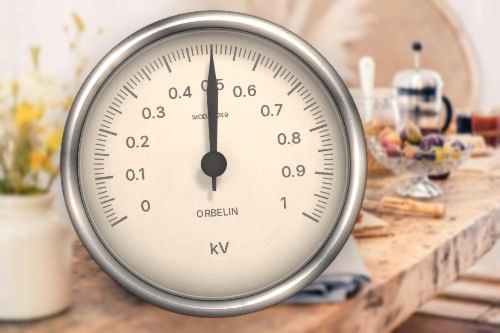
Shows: 0.5 kV
